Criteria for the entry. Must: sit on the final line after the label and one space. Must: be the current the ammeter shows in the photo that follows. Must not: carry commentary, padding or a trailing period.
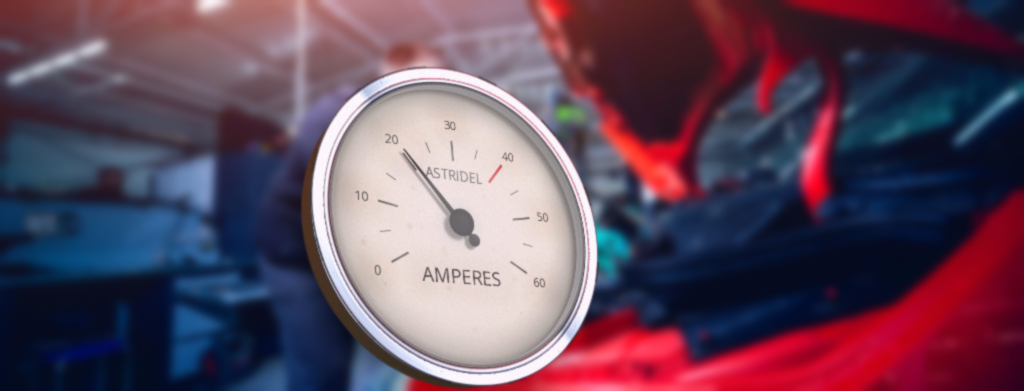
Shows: 20 A
